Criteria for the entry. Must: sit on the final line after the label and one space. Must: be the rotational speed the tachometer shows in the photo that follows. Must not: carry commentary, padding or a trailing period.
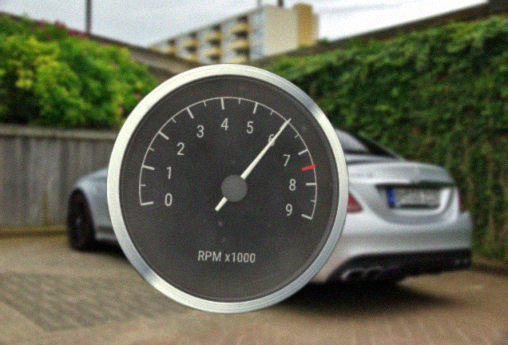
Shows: 6000 rpm
